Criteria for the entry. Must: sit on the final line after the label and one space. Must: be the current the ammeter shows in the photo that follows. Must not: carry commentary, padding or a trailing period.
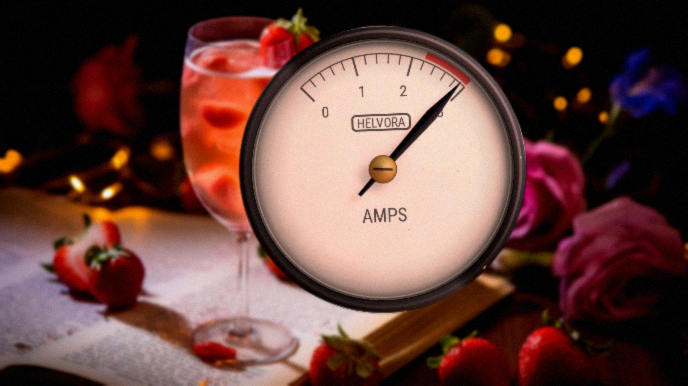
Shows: 2.9 A
